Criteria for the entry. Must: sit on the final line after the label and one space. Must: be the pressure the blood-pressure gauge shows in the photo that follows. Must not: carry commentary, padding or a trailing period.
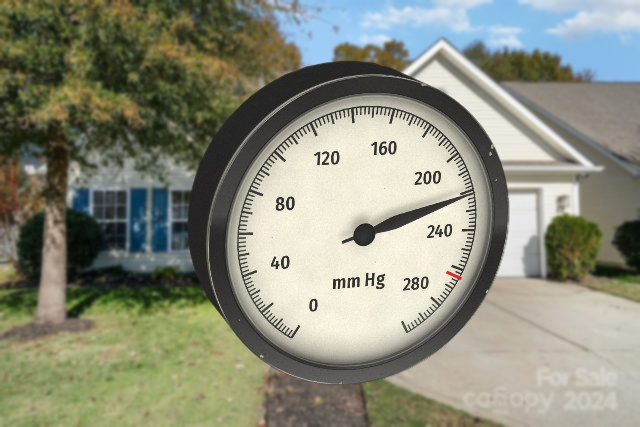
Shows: 220 mmHg
